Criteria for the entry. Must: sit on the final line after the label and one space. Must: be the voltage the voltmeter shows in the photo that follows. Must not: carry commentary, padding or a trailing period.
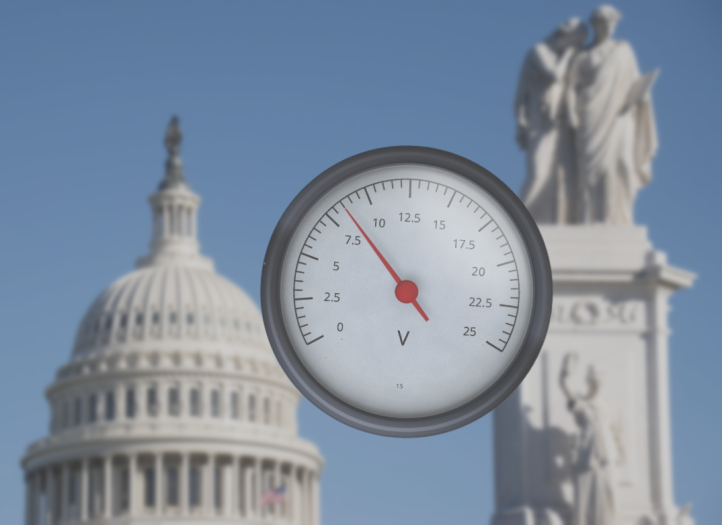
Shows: 8.5 V
